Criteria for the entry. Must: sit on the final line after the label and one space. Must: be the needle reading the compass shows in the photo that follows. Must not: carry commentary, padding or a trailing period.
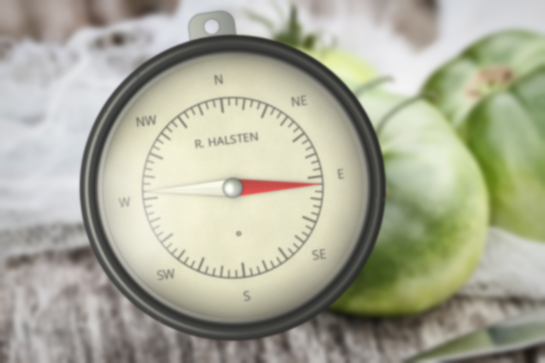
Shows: 95 °
